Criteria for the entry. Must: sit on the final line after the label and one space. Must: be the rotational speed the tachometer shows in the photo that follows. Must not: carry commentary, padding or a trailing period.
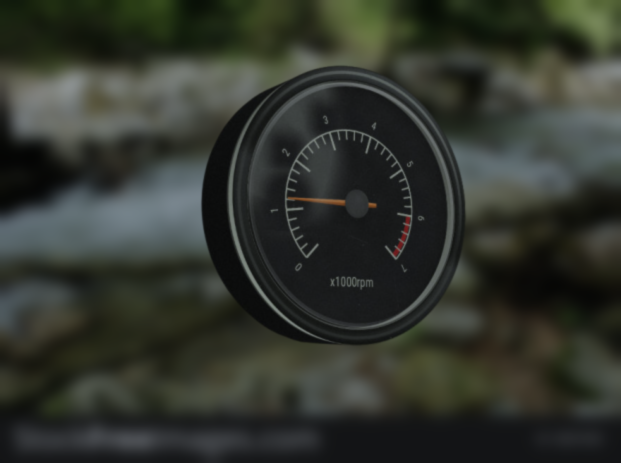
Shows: 1200 rpm
